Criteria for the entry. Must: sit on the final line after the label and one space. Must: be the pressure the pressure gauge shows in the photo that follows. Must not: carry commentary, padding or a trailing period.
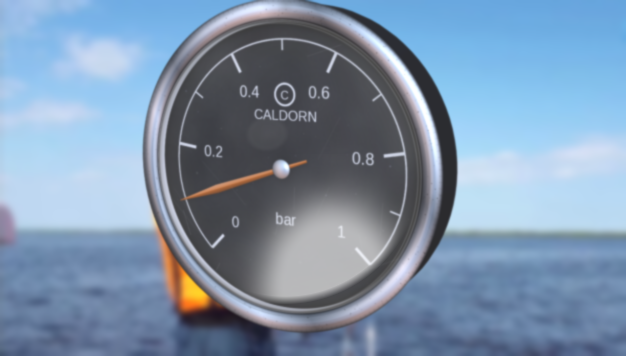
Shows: 0.1 bar
